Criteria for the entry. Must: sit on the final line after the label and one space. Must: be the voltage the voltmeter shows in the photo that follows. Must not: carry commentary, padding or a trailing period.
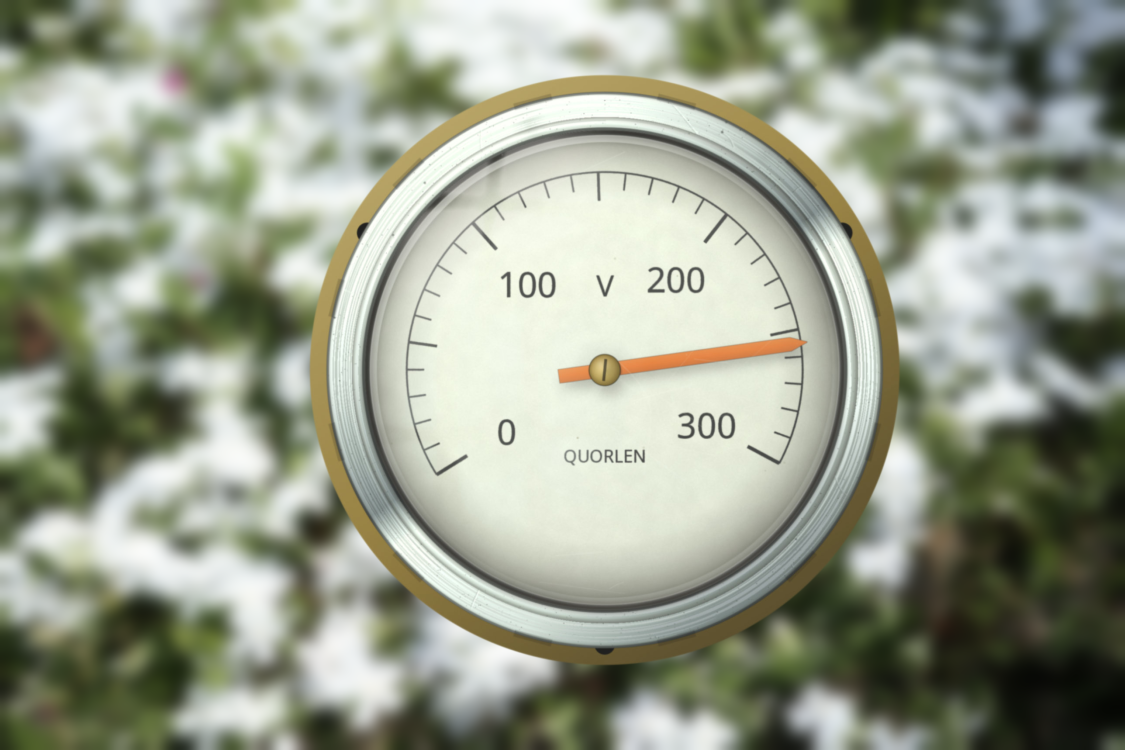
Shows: 255 V
